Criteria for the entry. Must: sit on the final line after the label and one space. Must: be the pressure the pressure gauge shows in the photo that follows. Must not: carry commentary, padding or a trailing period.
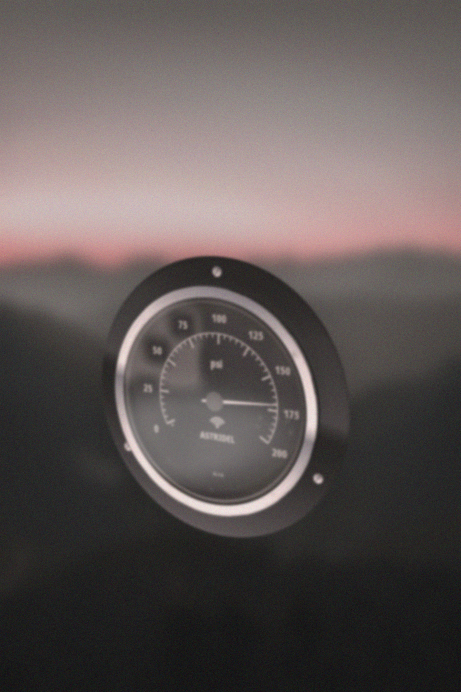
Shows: 170 psi
